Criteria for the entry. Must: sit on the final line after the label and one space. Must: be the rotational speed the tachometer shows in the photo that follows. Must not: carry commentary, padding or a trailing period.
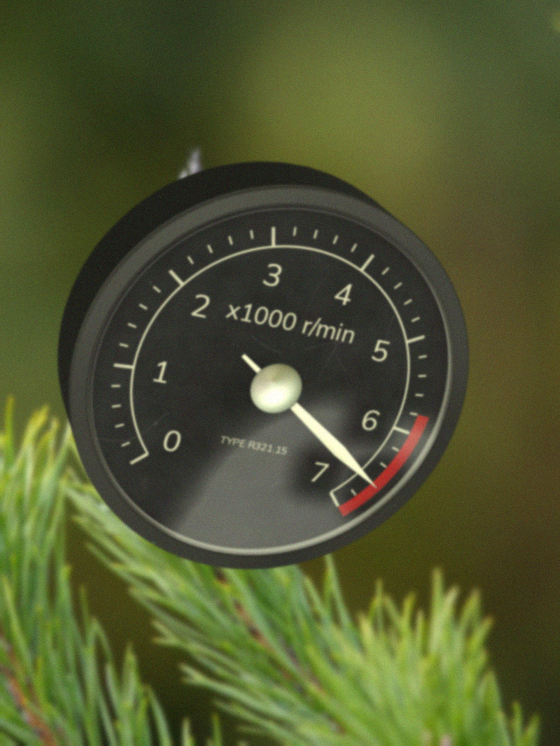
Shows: 6600 rpm
